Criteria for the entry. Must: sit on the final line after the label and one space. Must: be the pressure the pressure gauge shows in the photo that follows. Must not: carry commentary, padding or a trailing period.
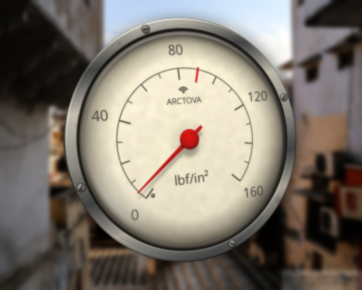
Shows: 5 psi
